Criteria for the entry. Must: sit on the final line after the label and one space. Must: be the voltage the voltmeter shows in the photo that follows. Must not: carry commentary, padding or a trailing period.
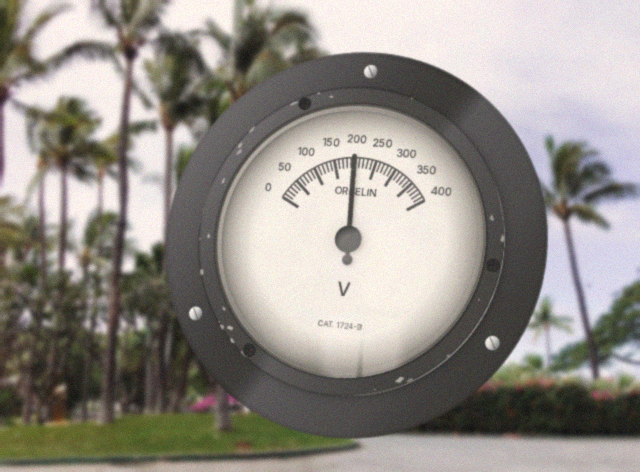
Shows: 200 V
